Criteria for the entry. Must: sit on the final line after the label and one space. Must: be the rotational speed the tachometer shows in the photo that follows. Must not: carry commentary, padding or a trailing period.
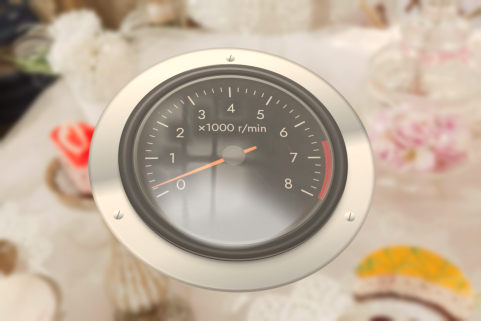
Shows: 200 rpm
